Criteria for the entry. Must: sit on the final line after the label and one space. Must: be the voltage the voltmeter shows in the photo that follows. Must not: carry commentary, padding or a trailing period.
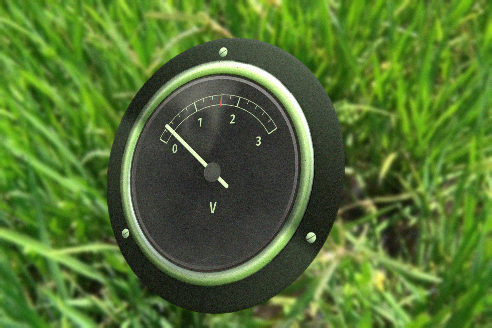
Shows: 0.3 V
